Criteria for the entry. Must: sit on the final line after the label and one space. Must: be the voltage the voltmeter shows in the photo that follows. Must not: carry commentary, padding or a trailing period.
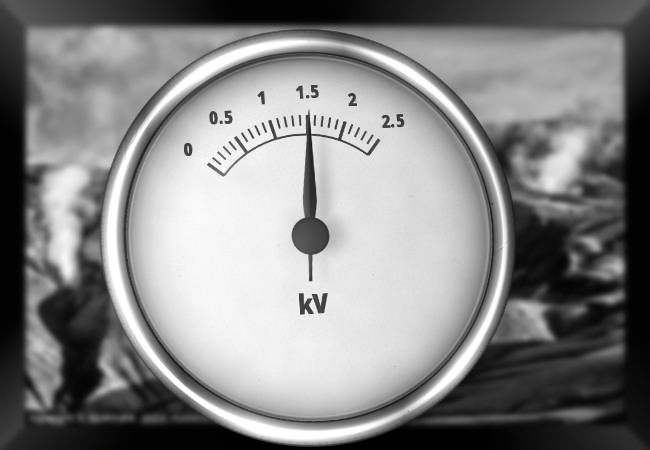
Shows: 1.5 kV
